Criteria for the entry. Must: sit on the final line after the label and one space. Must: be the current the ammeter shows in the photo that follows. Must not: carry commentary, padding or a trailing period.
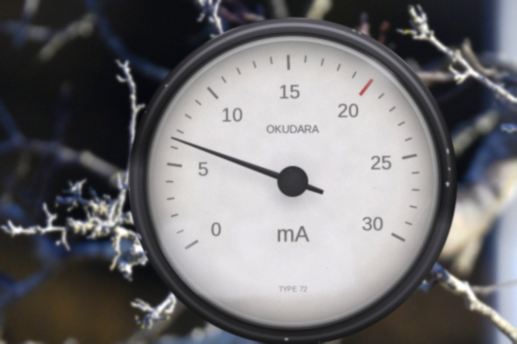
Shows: 6.5 mA
